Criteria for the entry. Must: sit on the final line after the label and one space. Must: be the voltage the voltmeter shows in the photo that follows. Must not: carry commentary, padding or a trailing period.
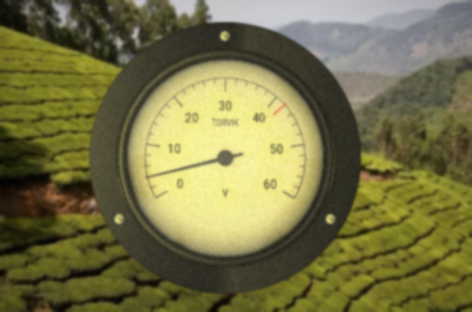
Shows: 4 V
